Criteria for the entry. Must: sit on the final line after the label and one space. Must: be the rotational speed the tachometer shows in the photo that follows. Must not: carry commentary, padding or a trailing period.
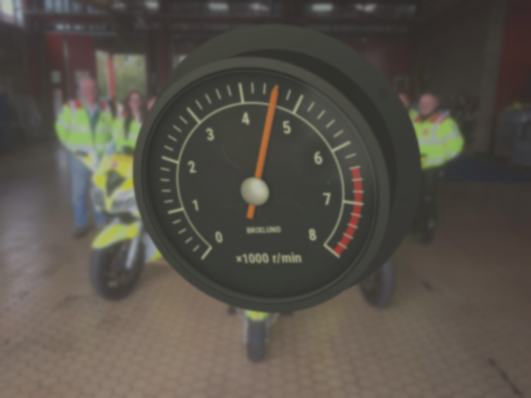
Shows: 4600 rpm
